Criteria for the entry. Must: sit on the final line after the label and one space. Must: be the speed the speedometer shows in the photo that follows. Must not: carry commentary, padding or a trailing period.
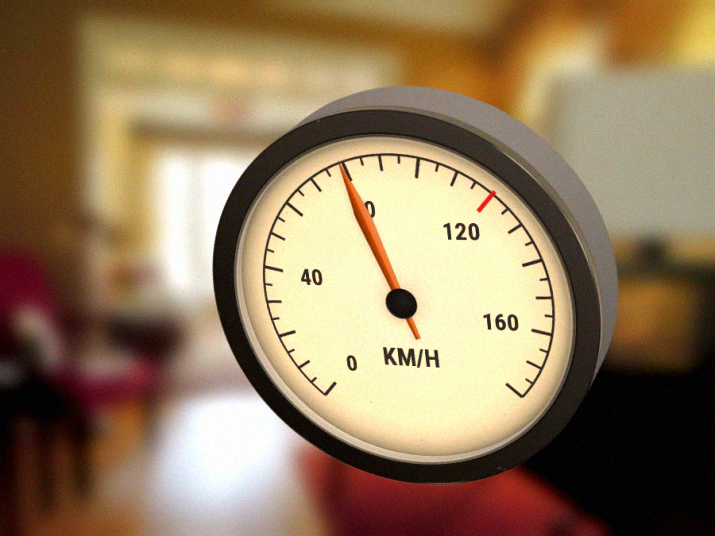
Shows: 80 km/h
